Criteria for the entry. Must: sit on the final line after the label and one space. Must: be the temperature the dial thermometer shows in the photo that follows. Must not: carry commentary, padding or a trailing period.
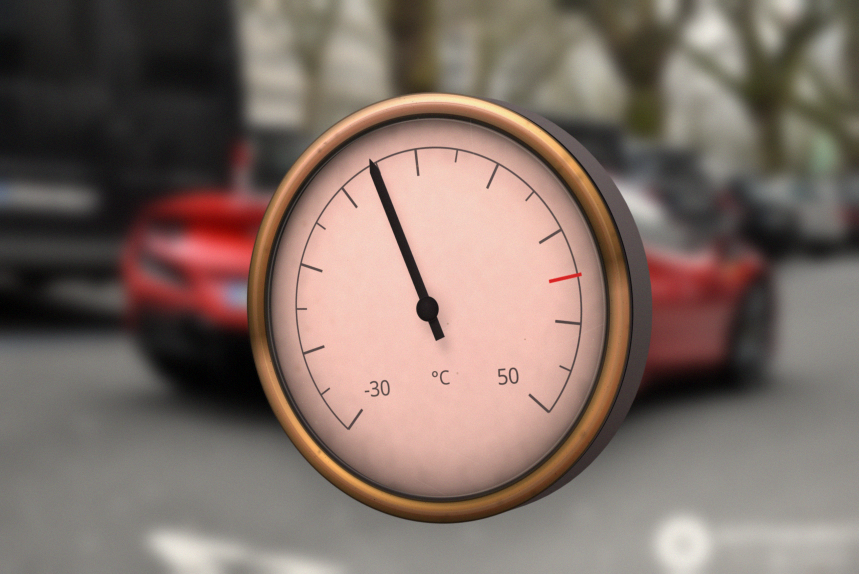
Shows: 5 °C
